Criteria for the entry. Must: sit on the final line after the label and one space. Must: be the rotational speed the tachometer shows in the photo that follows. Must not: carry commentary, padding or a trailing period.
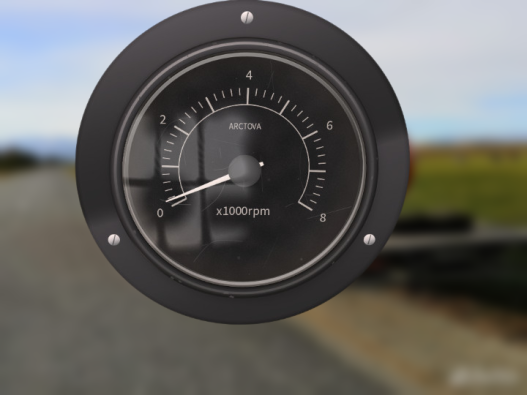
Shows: 200 rpm
